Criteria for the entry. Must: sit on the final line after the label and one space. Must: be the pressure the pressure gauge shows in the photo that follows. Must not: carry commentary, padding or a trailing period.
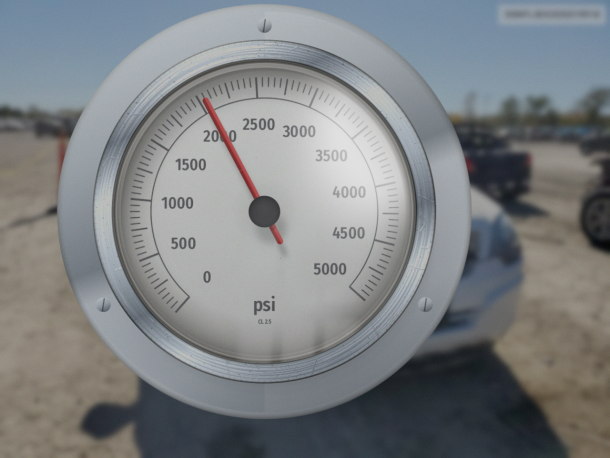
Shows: 2050 psi
